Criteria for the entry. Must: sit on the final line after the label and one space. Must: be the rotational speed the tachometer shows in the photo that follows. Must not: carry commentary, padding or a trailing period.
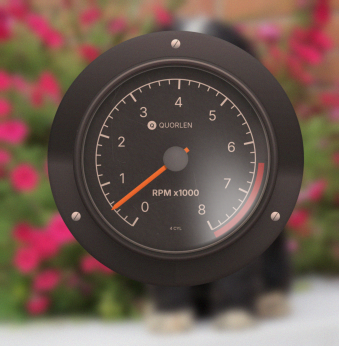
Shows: 500 rpm
